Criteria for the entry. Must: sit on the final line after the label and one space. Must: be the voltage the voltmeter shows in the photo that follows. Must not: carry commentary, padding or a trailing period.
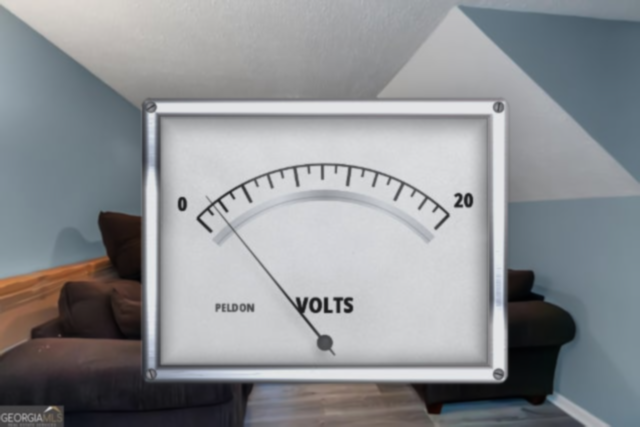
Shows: 1.5 V
